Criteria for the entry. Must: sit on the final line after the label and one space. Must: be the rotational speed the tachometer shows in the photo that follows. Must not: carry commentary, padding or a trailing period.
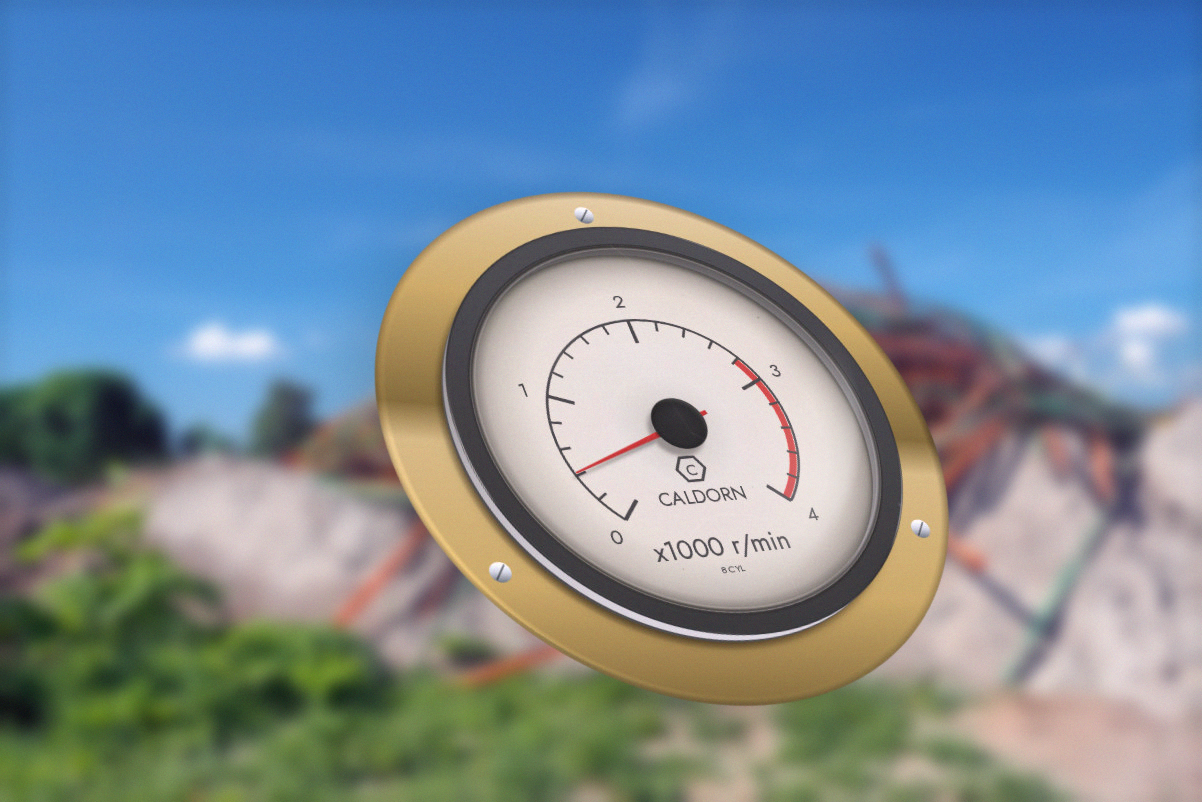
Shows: 400 rpm
